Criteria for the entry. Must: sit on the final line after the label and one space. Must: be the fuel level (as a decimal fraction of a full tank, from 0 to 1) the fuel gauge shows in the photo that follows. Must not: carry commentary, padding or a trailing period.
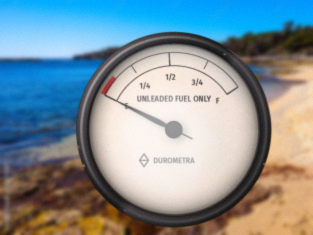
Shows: 0
